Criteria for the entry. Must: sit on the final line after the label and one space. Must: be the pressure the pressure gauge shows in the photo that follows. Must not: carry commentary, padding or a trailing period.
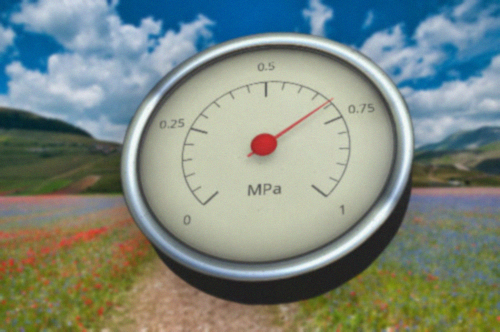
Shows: 0.7 MPa
